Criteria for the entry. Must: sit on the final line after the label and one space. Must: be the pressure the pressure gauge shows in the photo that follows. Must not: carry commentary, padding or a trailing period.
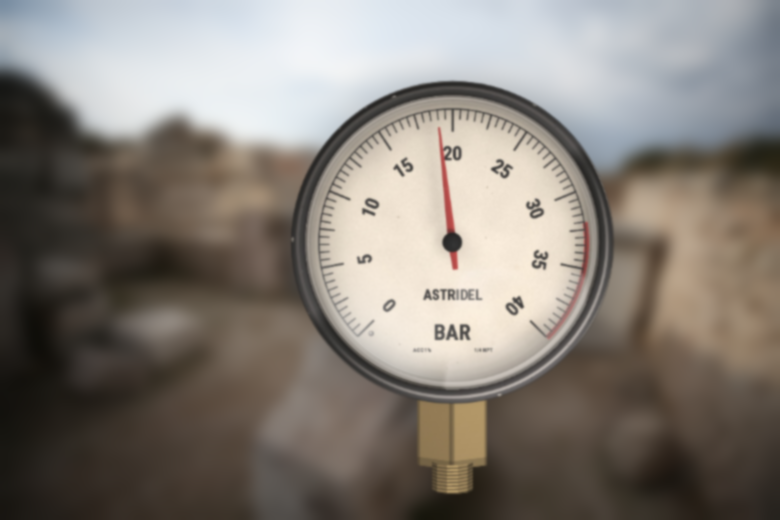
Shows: 19 bar
